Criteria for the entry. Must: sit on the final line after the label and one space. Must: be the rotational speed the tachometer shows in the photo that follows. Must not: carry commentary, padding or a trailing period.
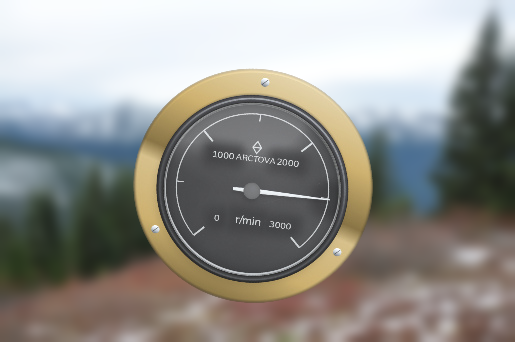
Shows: 2500 rpm
